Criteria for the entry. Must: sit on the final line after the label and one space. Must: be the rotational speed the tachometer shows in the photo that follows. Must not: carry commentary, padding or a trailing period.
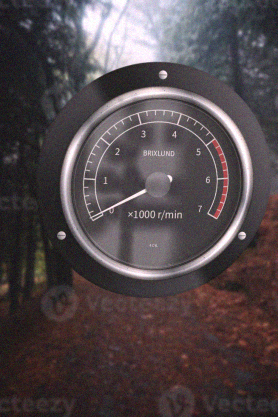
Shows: 100 rpm
